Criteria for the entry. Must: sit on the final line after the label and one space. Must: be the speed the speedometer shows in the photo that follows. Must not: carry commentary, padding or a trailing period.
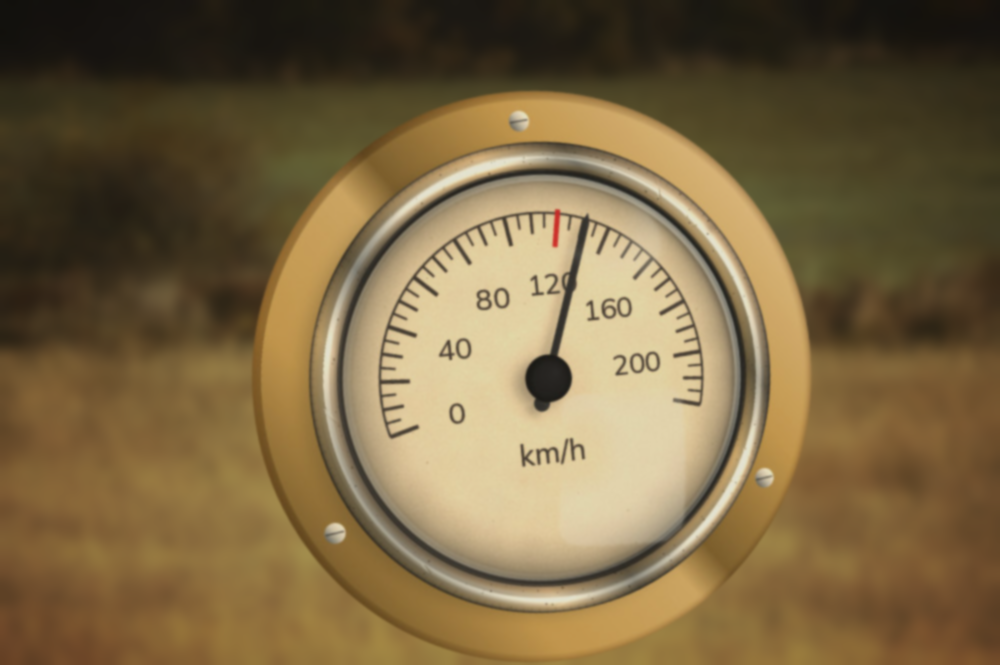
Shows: 130 km/h
